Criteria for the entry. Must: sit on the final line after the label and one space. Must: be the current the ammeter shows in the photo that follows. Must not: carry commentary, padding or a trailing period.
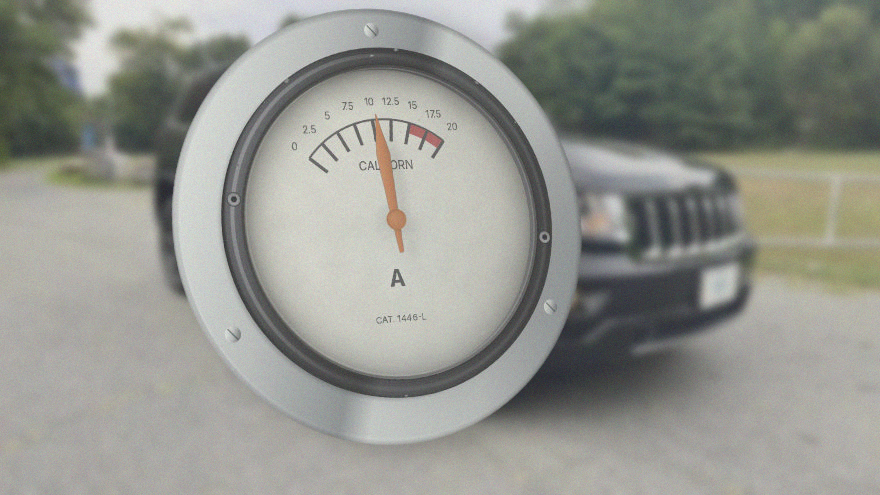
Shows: 10 A
